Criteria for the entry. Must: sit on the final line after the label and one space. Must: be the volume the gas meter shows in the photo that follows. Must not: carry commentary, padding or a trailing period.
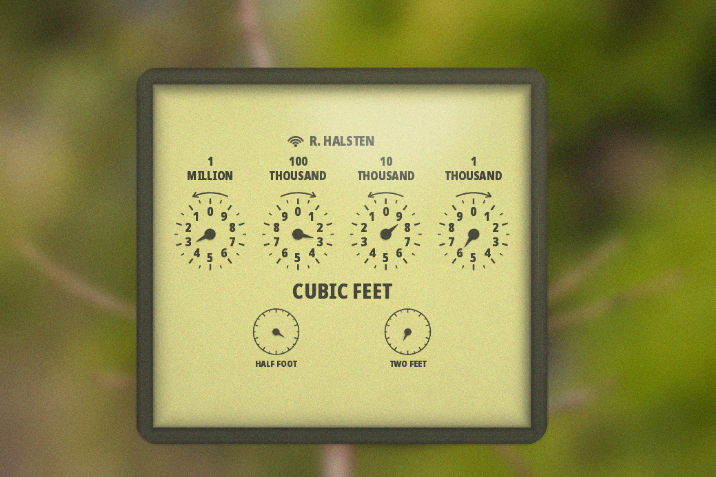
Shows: 328600 ft³
